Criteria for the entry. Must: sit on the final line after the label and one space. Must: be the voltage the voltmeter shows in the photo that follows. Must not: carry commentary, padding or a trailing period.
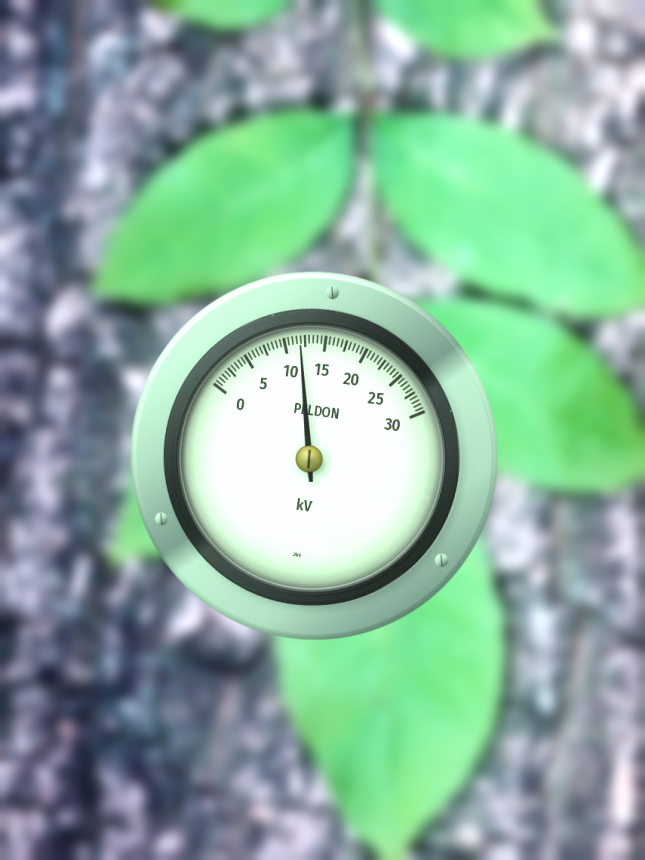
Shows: 12 kV
